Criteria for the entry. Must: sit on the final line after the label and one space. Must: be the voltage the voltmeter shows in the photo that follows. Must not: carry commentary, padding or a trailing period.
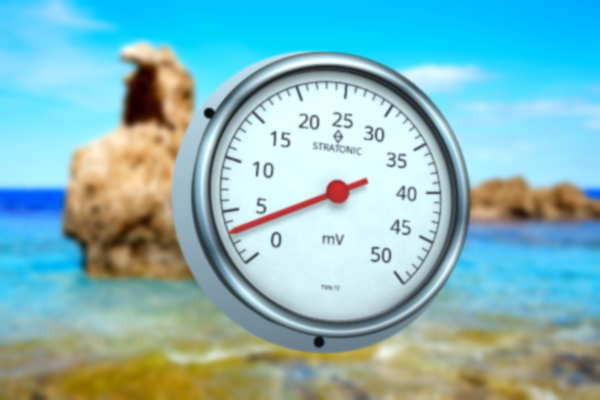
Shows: 3 mV
